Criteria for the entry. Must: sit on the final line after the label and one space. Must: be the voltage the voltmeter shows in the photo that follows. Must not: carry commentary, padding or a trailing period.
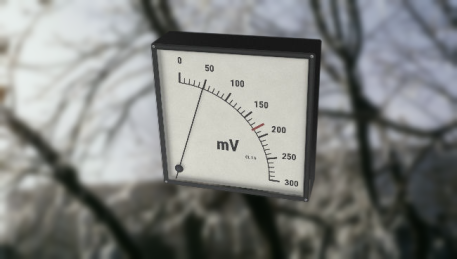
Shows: 50 mV
